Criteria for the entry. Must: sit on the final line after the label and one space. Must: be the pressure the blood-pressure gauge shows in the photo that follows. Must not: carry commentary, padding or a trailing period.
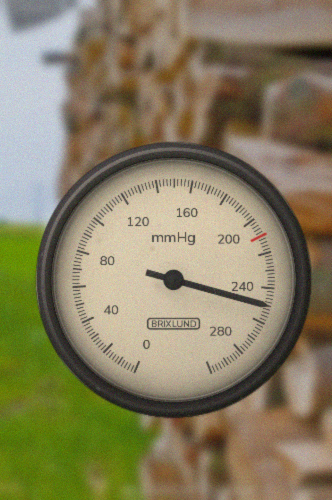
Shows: 250 mmHg
